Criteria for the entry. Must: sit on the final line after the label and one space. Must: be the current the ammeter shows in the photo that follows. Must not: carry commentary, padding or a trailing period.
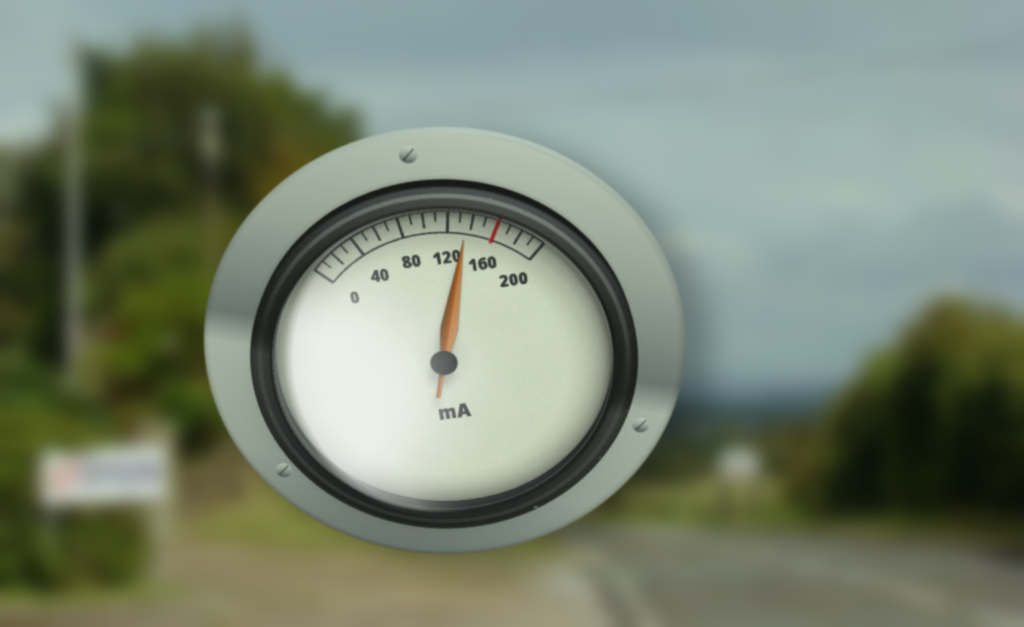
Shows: 135 mA
